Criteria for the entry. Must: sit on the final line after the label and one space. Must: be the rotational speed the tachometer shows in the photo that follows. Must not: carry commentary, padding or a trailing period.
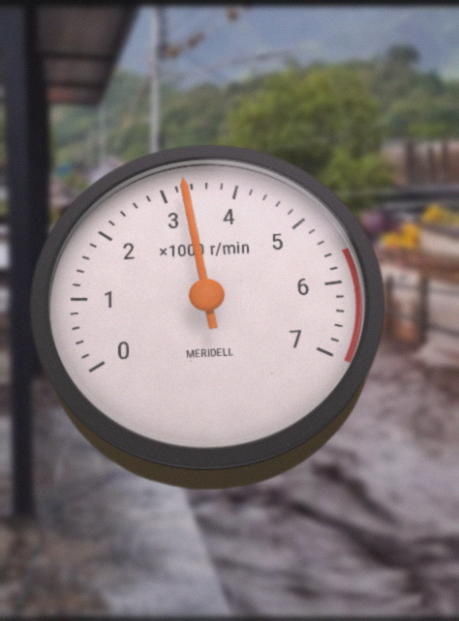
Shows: 3300 rpm
